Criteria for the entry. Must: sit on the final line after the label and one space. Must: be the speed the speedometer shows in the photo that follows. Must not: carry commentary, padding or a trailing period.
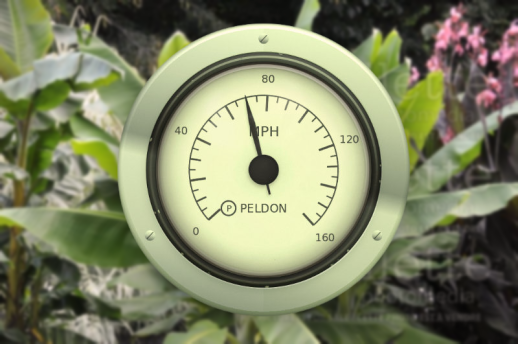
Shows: 70 mph
